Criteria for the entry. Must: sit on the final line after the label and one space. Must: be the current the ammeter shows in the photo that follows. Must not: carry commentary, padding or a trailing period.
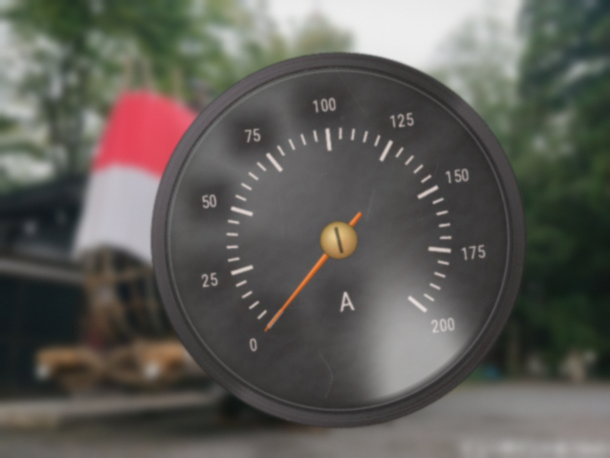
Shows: 0 A
